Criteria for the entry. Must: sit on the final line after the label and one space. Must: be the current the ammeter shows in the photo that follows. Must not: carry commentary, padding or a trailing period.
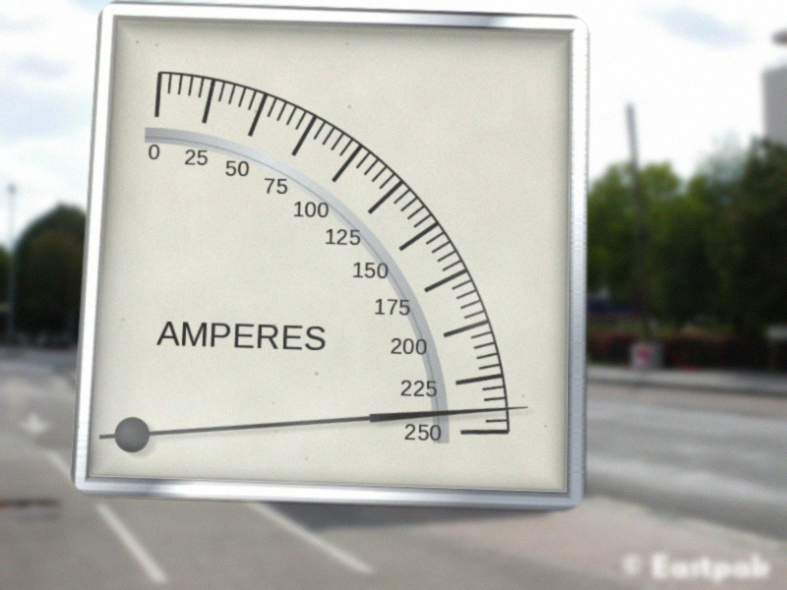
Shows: 240 A
